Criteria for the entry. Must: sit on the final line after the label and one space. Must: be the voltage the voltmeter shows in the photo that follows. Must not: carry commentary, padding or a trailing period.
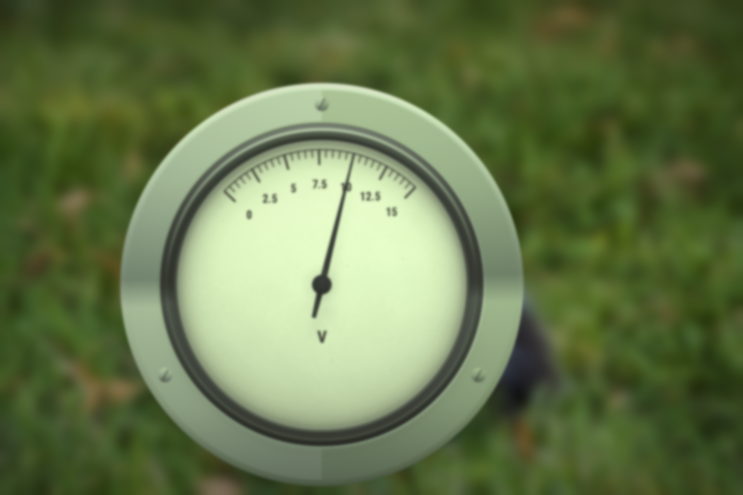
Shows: 10 V
